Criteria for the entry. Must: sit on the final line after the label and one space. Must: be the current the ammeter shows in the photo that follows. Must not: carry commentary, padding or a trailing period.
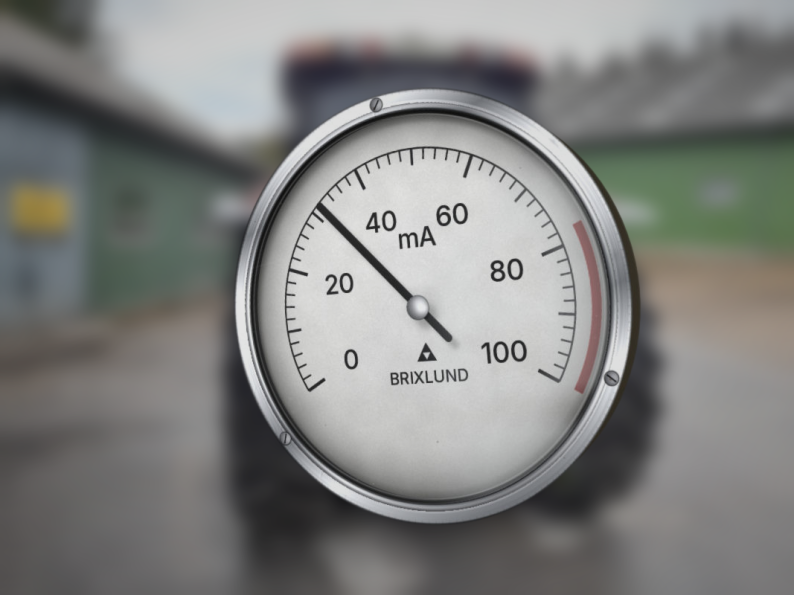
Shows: 32 mA
